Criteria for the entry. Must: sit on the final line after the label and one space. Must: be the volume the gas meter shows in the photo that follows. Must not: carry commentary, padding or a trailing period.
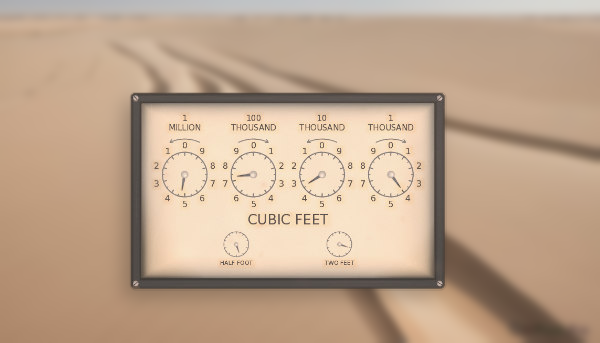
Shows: 473400 ft³
